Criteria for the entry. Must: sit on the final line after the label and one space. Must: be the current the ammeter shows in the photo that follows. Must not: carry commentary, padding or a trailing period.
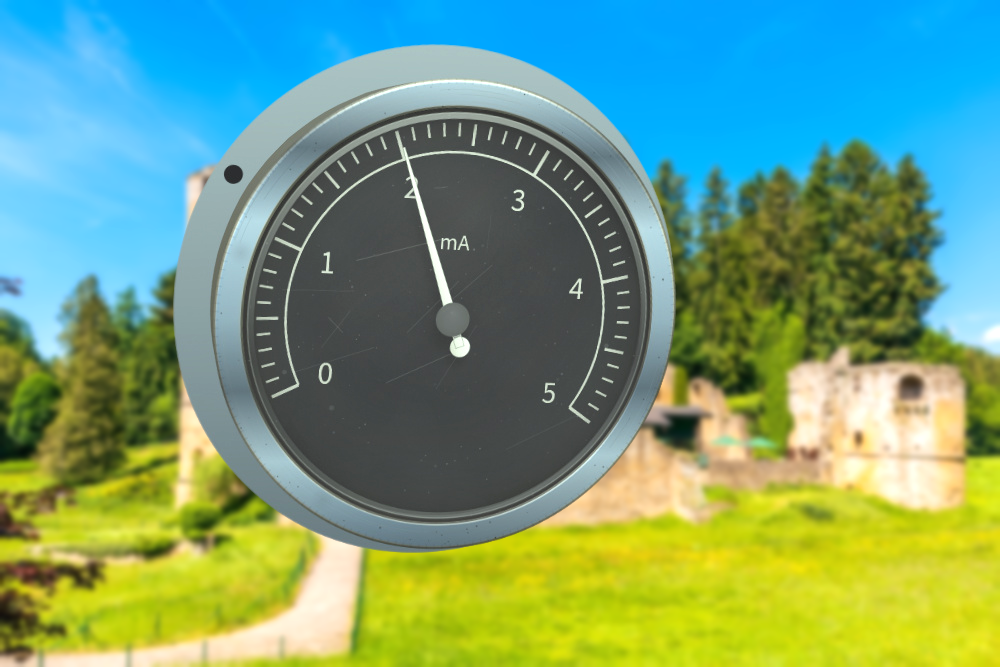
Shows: 2 mA
